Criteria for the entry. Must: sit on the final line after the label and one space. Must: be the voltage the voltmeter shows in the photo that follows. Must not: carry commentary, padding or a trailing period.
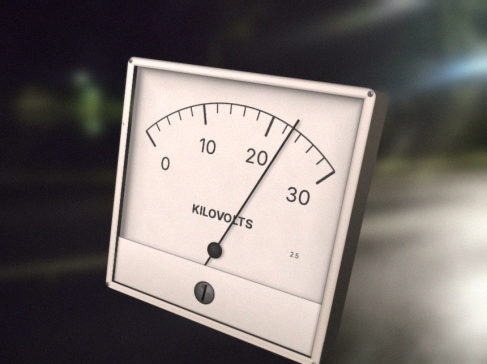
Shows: 23 kV
